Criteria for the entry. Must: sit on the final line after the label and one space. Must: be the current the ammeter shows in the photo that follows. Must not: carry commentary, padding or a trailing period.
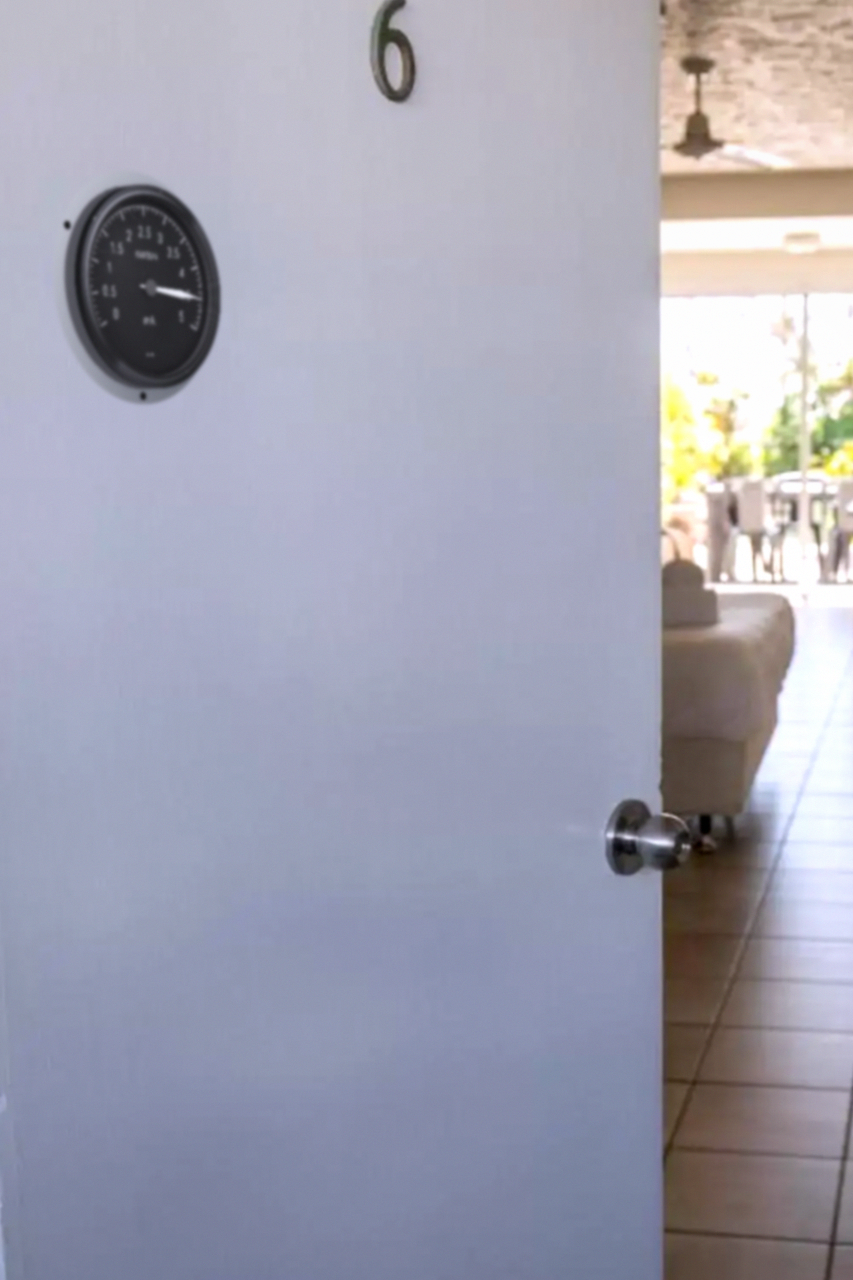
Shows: 4.5 mA
